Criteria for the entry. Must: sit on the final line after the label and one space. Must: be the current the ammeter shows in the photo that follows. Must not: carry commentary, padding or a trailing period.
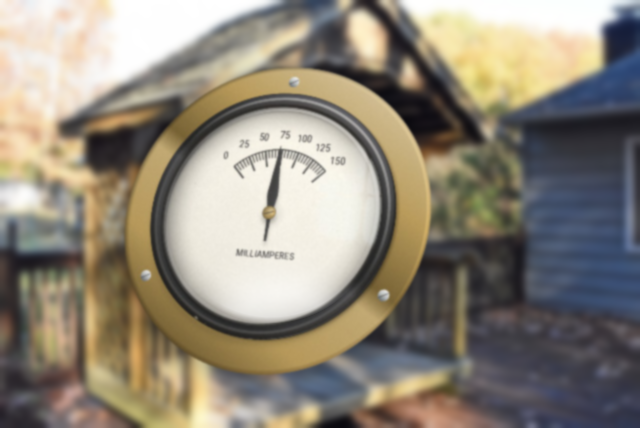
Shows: 75 mA
